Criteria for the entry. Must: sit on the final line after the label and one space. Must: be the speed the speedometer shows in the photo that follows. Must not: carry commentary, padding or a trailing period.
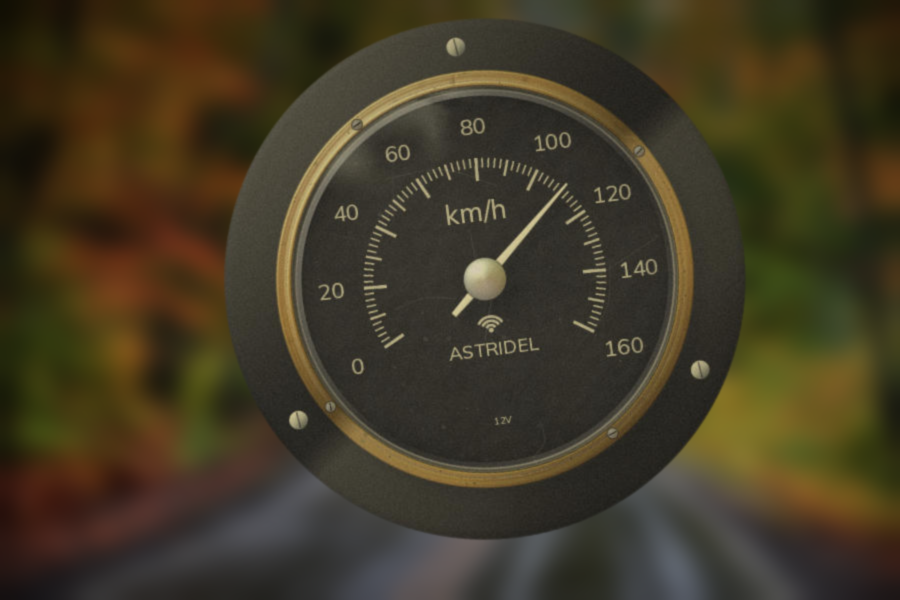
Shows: 110 km/h
